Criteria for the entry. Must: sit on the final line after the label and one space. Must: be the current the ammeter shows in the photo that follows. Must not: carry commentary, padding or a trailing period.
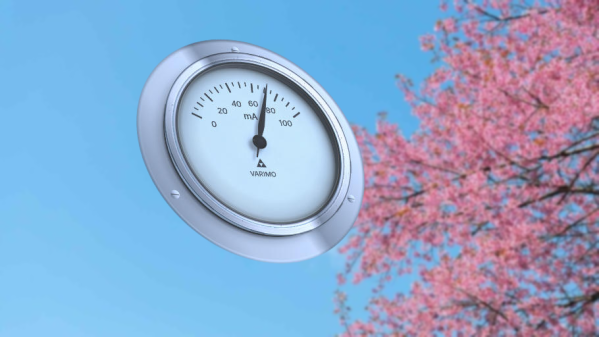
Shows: 70 mA
